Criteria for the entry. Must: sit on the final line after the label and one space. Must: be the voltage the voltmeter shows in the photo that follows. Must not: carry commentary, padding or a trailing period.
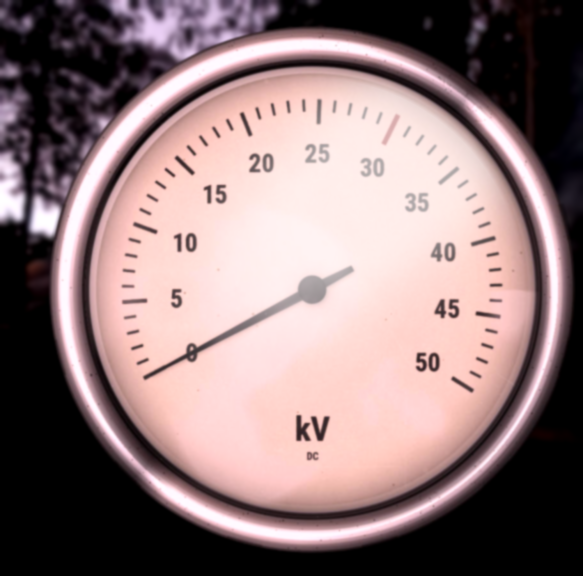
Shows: 0 kV
